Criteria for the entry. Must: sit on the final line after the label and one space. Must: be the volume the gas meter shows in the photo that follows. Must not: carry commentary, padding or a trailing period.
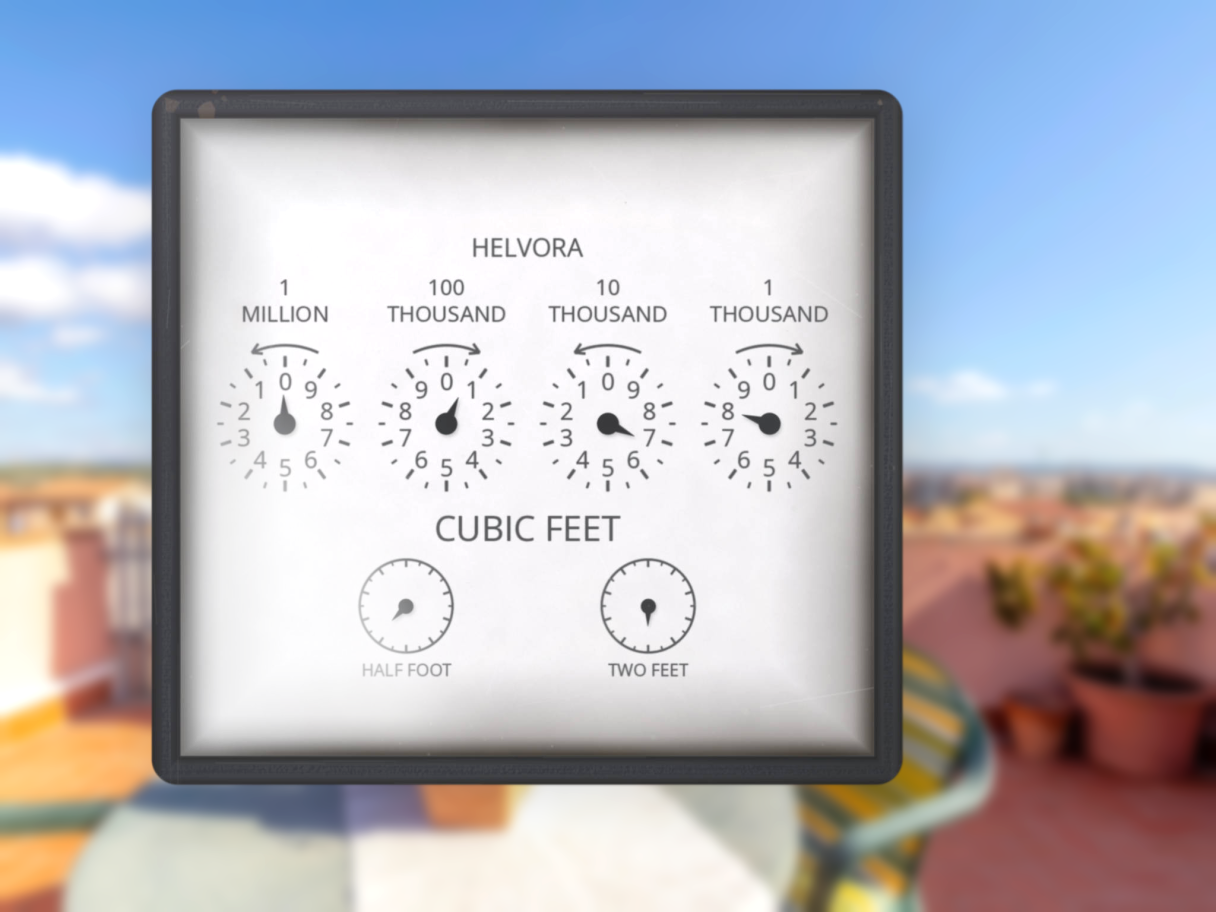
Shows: 6800 ft³
